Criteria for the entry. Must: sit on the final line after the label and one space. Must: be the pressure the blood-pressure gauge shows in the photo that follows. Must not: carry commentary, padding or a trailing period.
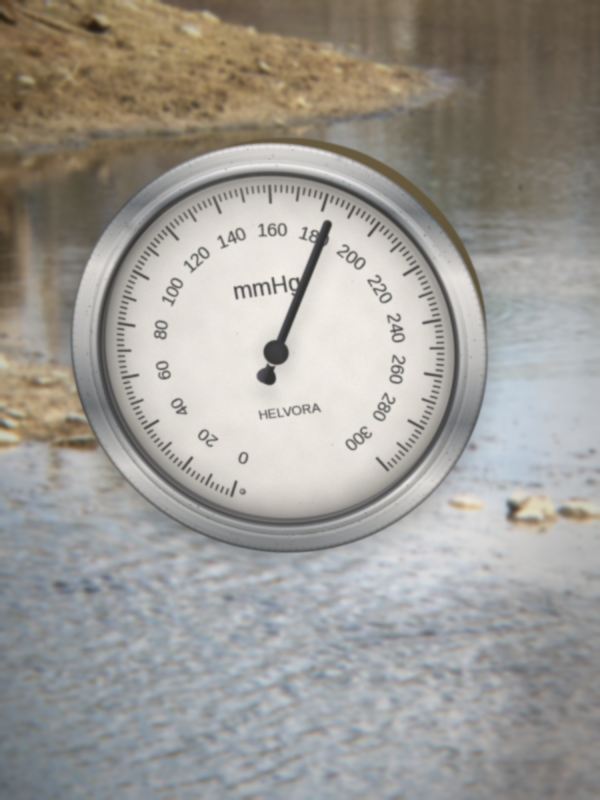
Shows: 184 mmHg
